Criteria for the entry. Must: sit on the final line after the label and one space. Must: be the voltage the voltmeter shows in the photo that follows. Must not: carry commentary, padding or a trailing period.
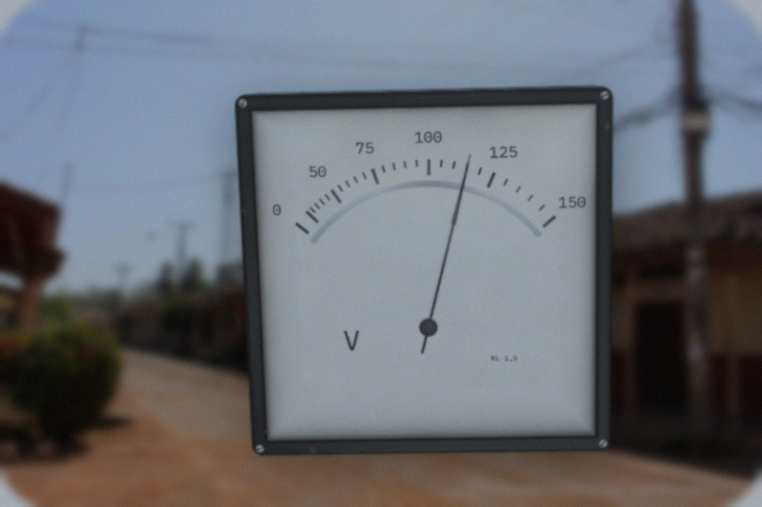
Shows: 115 V
